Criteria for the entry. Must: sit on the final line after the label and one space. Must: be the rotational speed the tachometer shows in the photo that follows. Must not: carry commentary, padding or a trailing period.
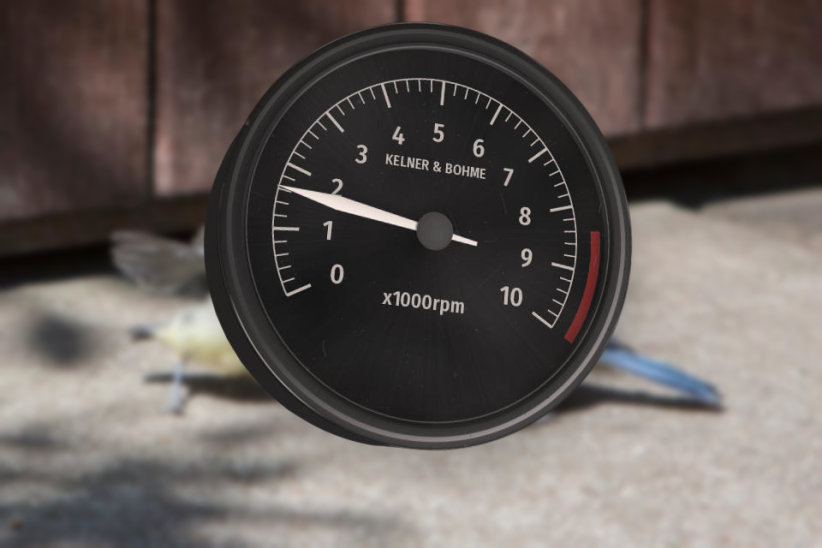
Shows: 1600 rpm
